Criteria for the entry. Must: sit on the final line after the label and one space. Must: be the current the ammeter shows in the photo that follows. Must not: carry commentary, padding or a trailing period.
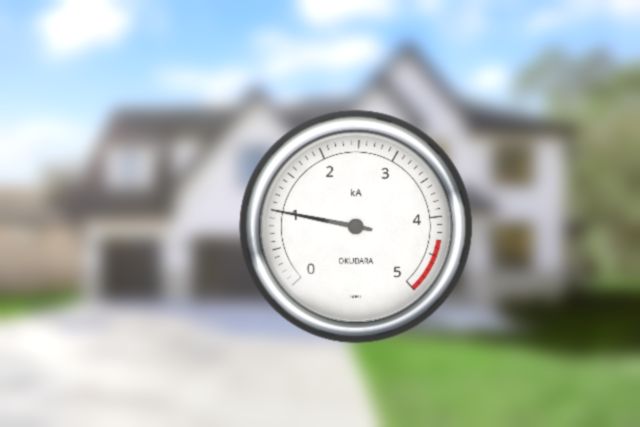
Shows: 1 kA
